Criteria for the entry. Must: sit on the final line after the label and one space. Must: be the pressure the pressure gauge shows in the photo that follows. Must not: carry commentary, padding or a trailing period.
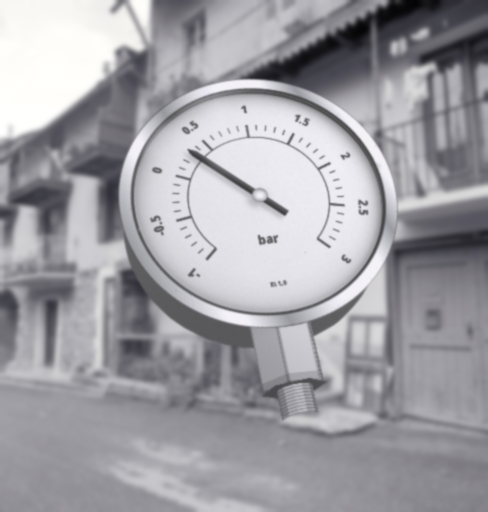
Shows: 0.3 bar
